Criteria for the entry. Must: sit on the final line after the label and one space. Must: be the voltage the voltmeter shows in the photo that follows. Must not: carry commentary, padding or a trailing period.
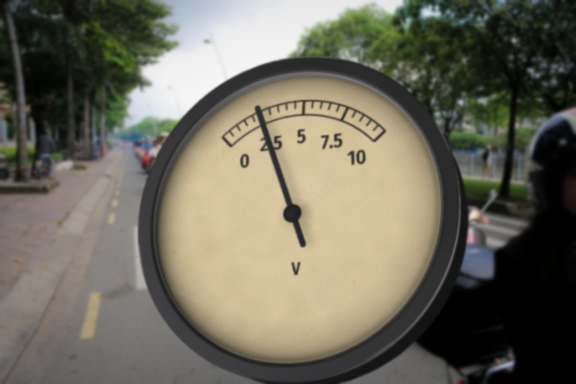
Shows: 2.5 V
